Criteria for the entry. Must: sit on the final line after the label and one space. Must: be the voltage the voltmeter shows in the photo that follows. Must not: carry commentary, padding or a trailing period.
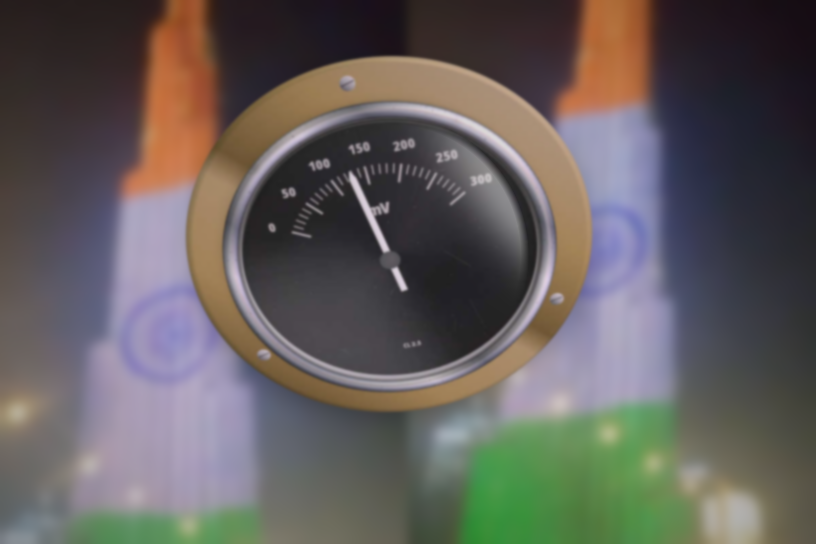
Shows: 130 mV
